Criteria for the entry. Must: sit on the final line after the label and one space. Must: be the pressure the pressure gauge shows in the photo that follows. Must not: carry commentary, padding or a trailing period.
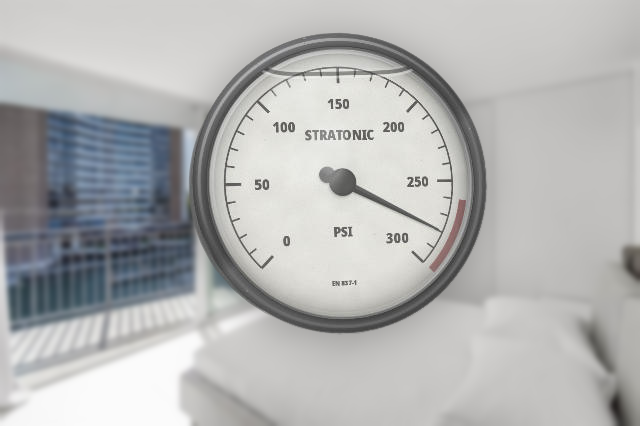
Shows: 280 psi
